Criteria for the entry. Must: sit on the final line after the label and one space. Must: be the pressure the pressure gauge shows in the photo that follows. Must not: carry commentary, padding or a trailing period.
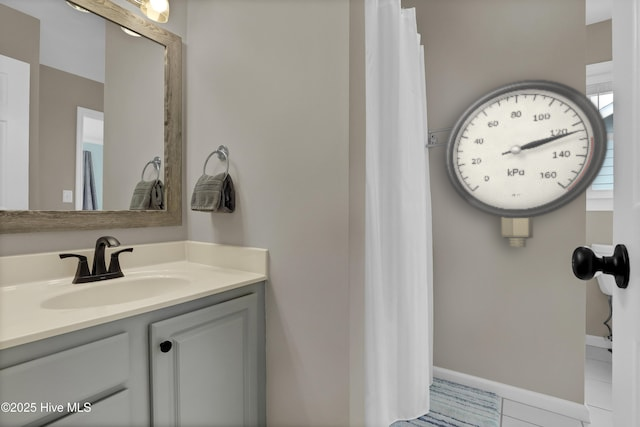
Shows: 125 kPa
